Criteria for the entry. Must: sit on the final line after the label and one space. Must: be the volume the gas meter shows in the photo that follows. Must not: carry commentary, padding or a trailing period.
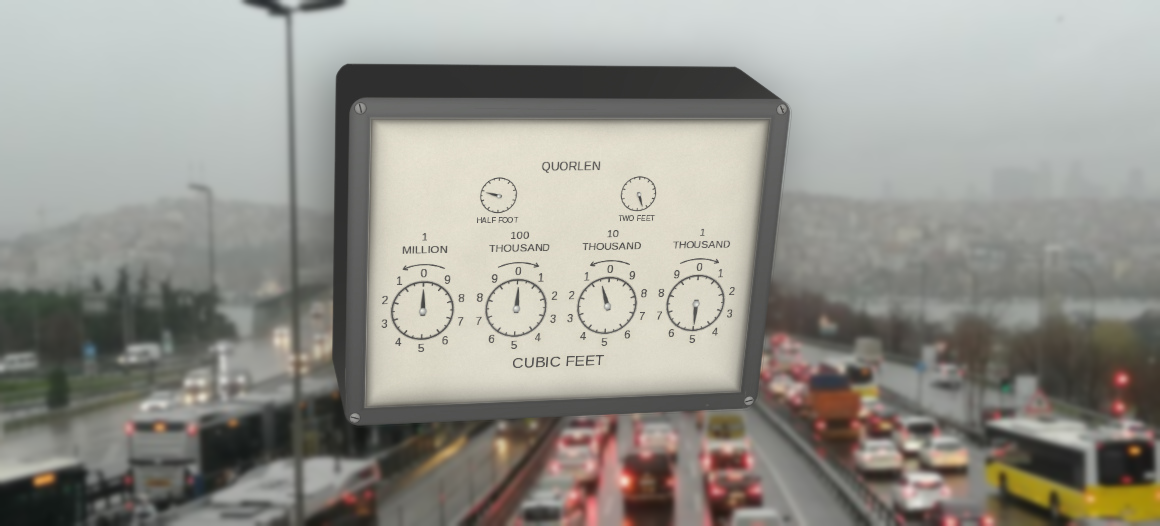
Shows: 500 ft³
